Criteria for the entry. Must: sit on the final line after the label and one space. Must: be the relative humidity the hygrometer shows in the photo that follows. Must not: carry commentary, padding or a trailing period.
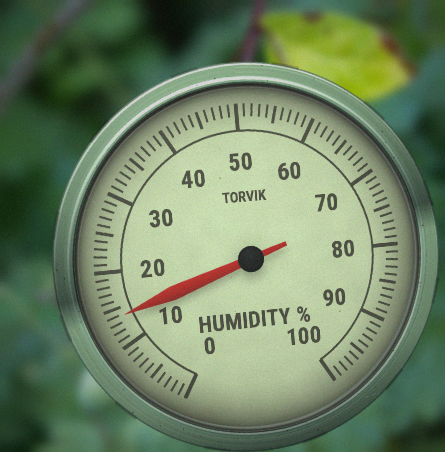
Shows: 14 %
